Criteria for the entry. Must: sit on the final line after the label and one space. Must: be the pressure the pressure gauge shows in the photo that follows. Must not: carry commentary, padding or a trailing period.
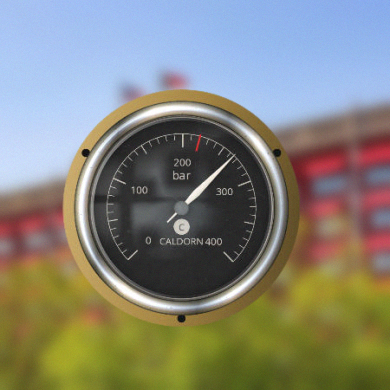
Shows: 265 bar
